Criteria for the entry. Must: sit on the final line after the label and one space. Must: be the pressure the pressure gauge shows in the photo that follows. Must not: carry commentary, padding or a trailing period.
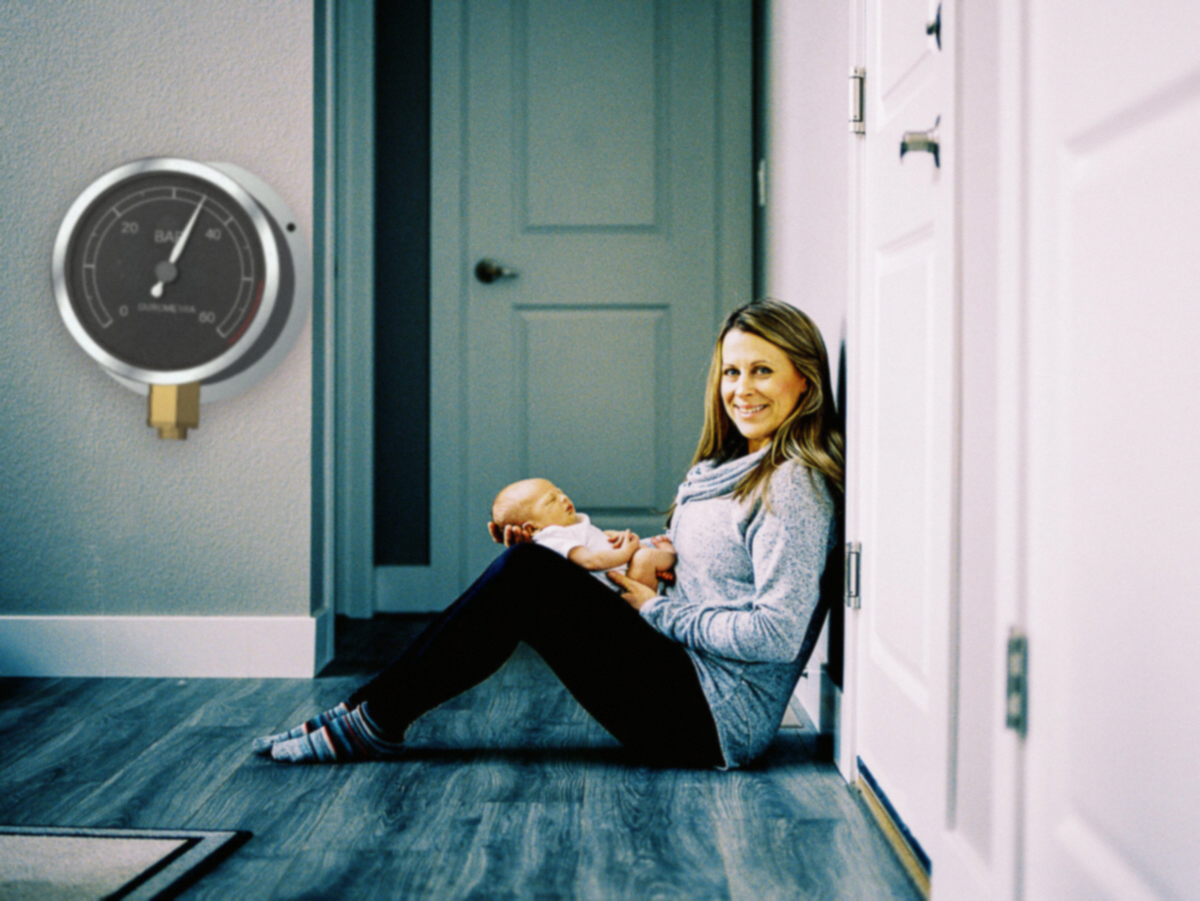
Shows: 35 bar
